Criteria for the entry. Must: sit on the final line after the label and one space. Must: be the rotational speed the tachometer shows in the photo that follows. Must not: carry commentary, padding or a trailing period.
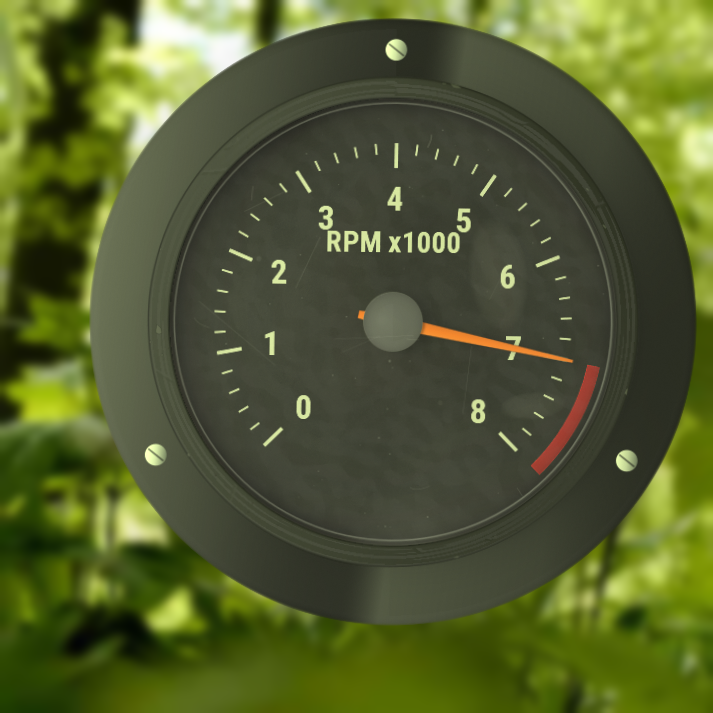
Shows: 7000 rpm
